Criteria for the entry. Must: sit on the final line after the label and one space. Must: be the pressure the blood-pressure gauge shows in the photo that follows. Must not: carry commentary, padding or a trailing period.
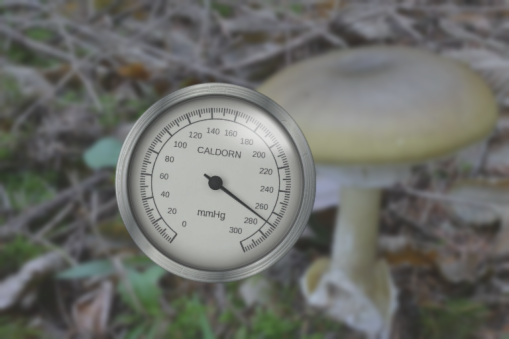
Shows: 270 mmHg
